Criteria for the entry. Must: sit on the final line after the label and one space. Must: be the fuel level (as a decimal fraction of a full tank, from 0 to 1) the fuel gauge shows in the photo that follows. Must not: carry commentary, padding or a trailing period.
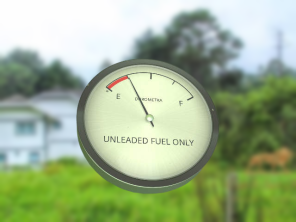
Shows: 0.25
